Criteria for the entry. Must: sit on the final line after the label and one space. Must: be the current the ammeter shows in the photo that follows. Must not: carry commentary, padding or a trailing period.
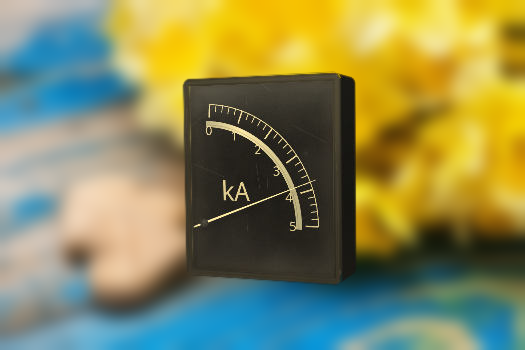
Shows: 3.8 kA
